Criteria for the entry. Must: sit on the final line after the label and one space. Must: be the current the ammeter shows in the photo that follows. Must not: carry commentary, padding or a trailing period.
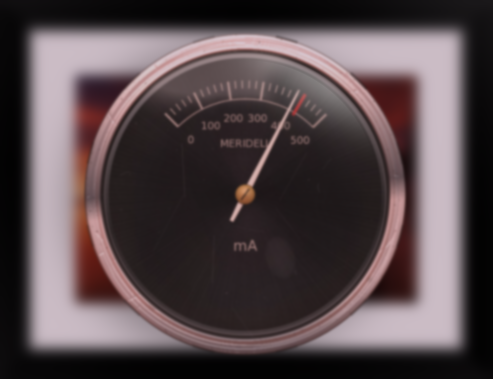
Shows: 400 mA
